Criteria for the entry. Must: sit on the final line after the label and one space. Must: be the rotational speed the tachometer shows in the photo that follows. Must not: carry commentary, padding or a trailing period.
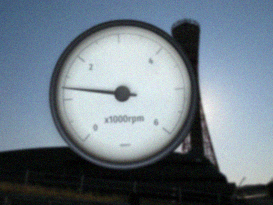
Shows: 1250 rpm
